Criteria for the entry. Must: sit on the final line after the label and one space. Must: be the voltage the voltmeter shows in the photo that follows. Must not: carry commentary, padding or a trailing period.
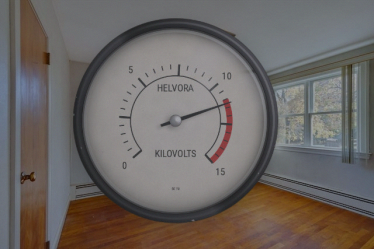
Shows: 11.25 kV
